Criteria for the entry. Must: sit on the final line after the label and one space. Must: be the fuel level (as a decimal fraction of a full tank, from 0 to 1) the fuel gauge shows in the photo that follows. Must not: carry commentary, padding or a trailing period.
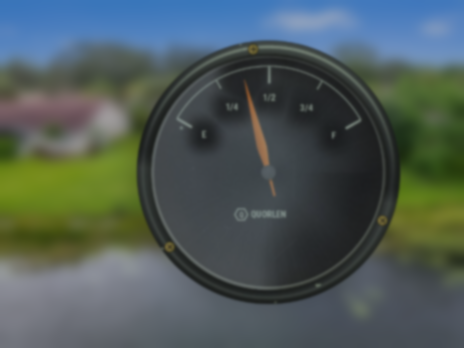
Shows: 0.375
